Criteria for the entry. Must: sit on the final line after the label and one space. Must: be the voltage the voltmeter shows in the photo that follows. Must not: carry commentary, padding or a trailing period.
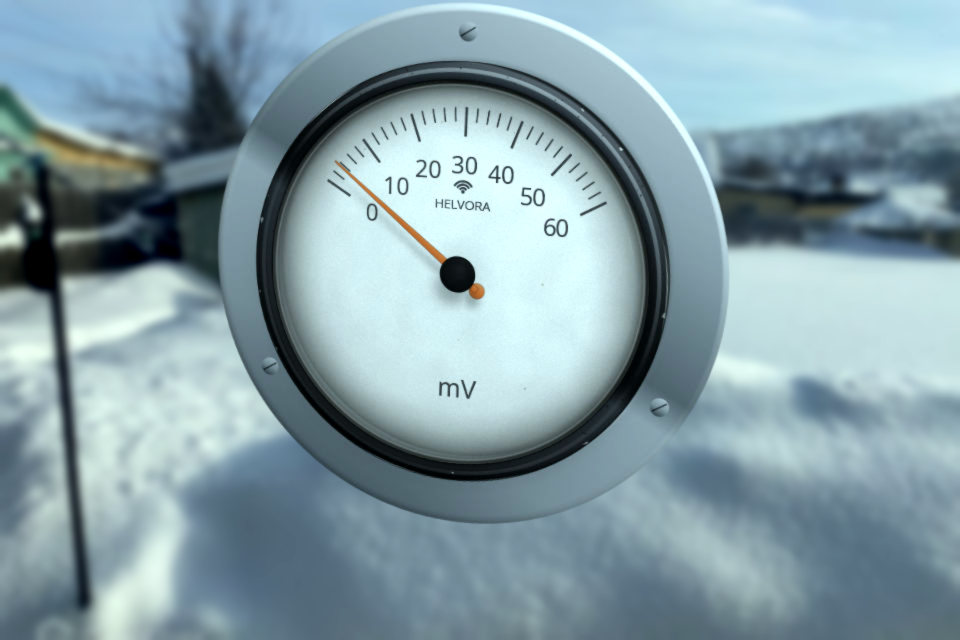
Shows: 4 mV
